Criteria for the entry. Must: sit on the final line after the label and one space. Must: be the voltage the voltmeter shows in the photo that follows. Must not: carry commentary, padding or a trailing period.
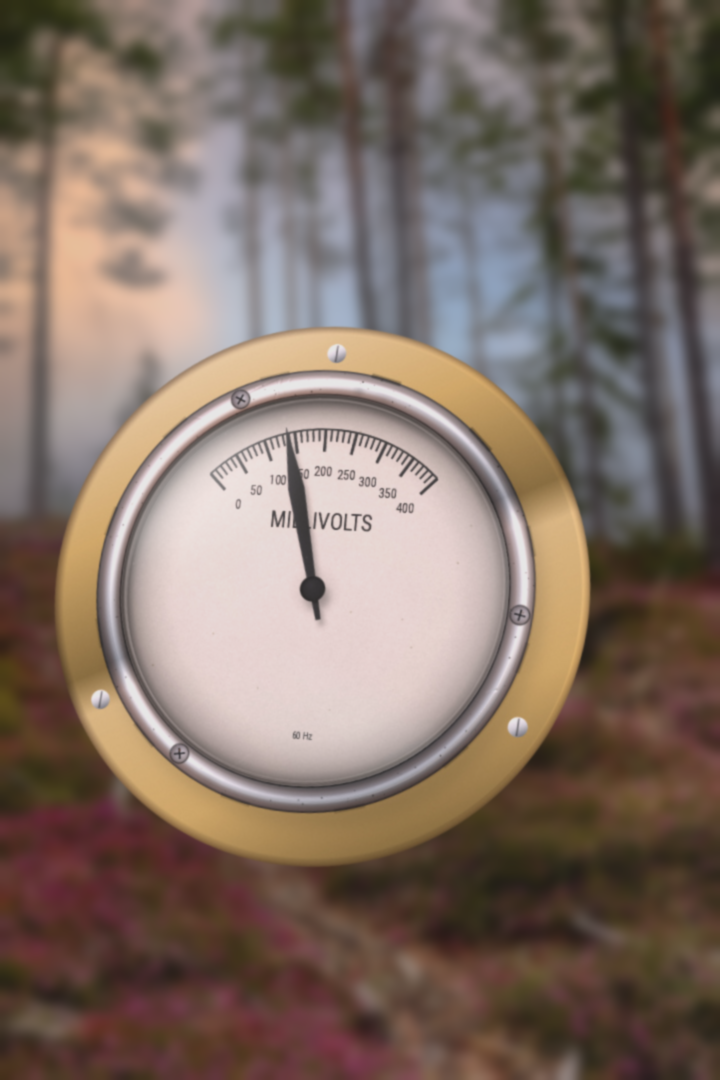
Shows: 140 mV
